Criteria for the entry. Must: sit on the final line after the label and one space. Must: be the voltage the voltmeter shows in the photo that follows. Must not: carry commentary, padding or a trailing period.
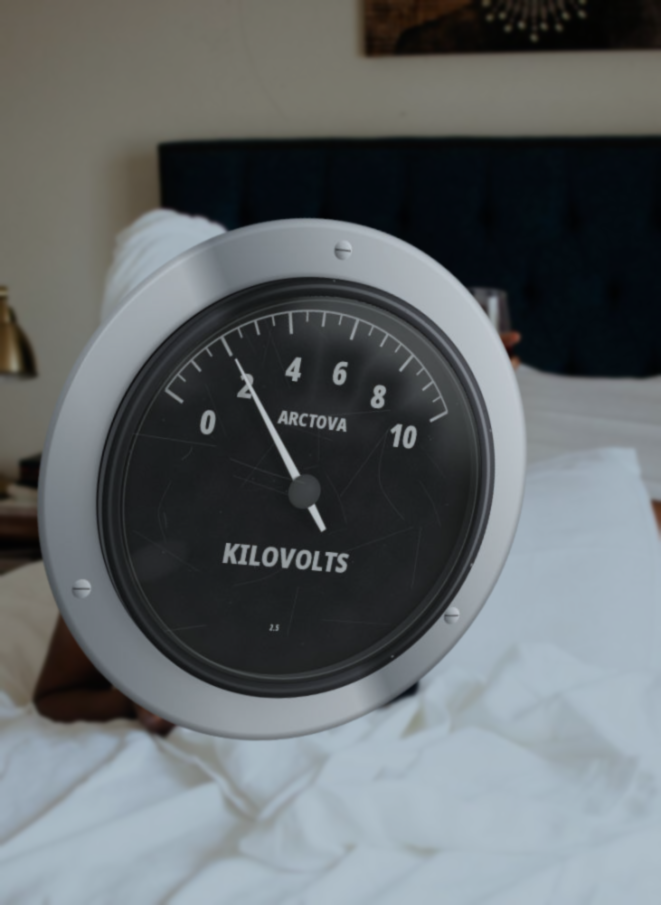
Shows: 2 kV
